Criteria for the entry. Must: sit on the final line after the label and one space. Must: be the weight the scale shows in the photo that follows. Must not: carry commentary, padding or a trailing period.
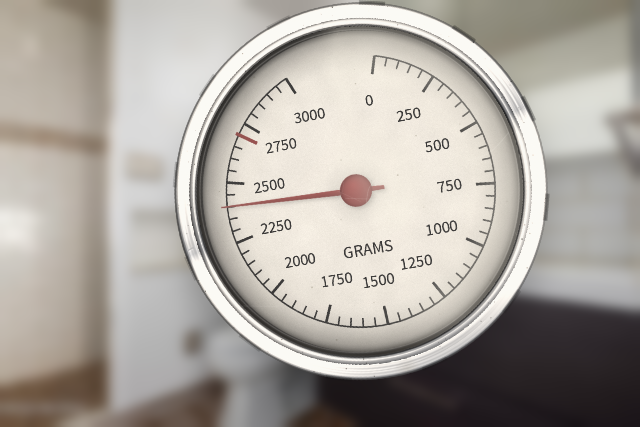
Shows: 2400 g
